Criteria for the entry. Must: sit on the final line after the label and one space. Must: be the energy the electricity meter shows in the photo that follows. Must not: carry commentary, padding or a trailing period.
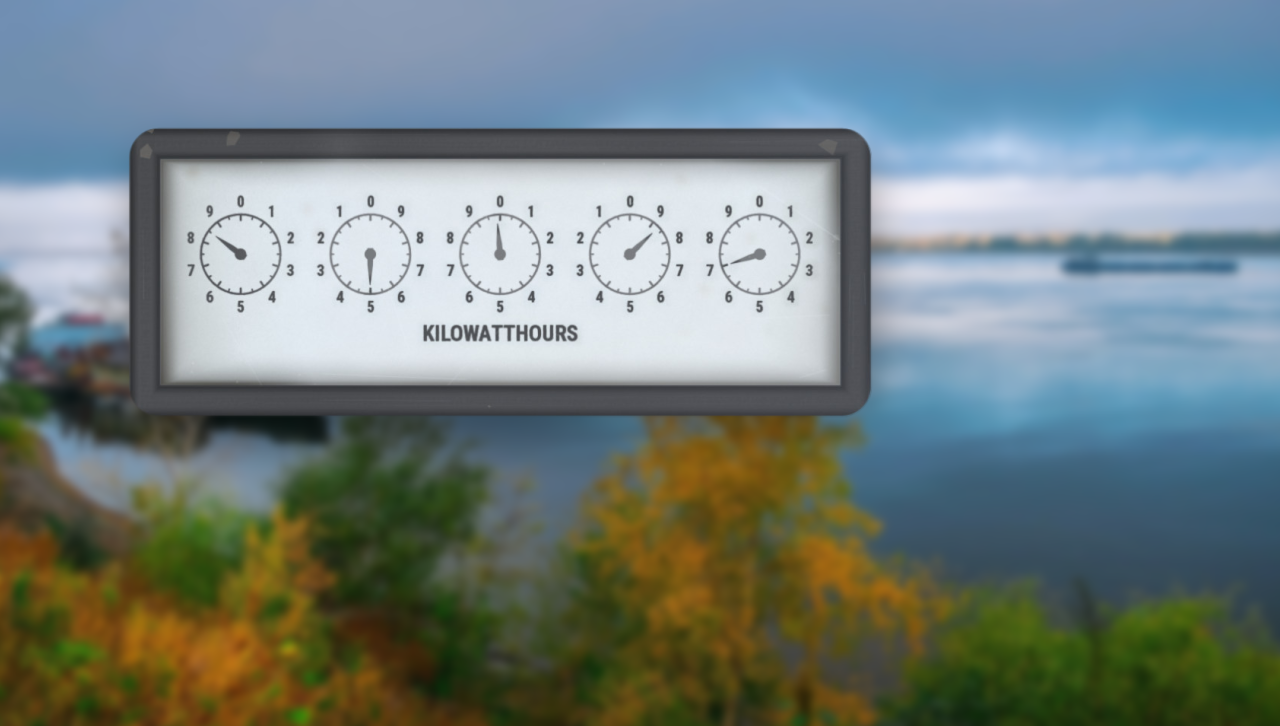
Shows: 84987 kWh
